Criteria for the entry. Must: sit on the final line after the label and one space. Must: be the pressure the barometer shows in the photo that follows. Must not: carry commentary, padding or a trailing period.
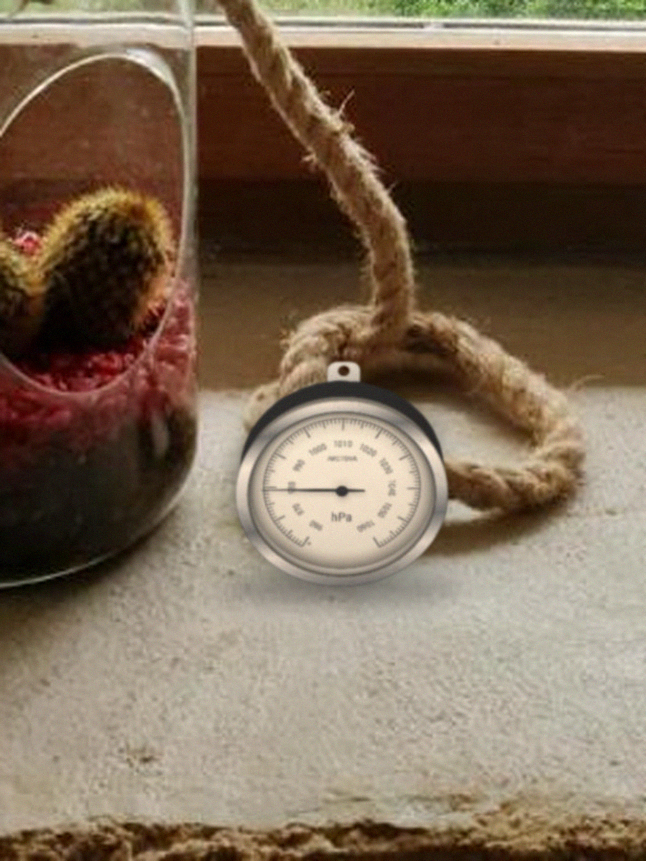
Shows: 980 hPa
